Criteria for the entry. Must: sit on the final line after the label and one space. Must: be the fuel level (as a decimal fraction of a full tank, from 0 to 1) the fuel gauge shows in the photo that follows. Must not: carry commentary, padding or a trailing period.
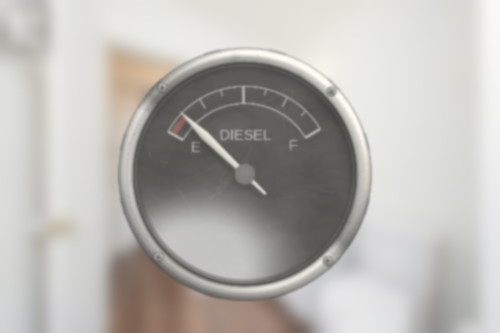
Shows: 0.125
